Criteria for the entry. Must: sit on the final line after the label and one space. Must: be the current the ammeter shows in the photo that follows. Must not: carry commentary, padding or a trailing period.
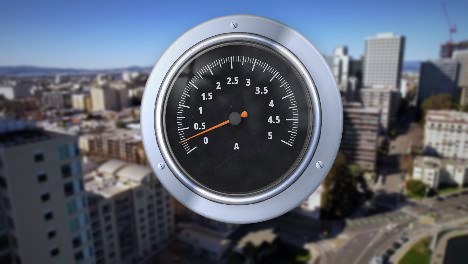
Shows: 0.25 A
